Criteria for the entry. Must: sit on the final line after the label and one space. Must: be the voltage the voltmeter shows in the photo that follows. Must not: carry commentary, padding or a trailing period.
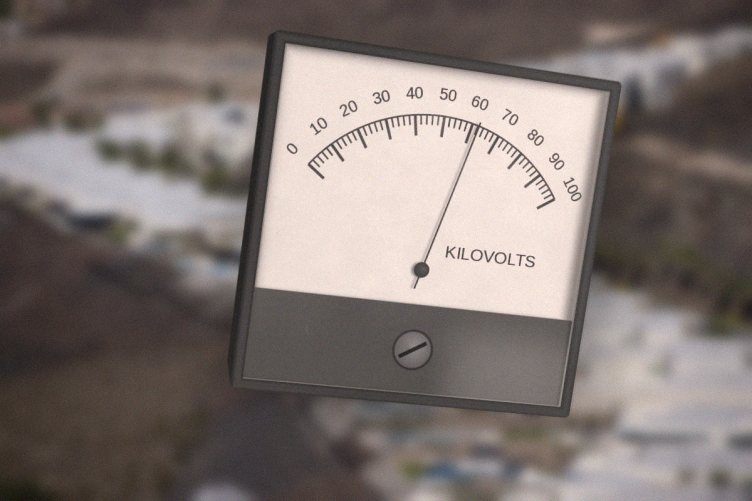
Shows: 62 kV
